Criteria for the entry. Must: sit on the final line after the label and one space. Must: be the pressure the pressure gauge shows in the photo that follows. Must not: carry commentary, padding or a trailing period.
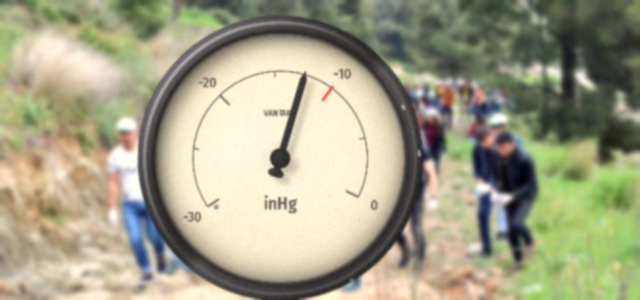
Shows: -12.5 inHg
